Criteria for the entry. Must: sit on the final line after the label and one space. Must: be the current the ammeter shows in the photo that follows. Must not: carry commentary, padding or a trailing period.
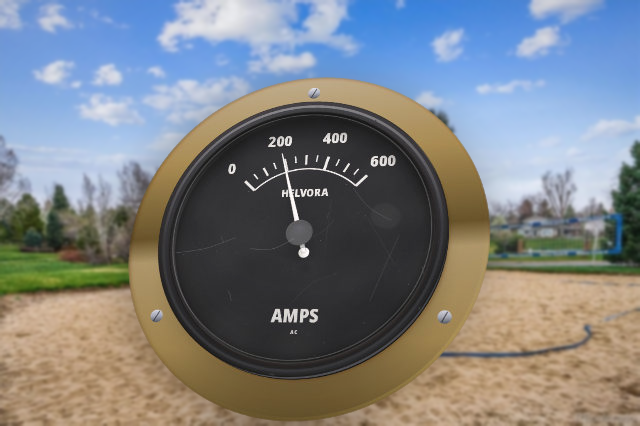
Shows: 200 A
